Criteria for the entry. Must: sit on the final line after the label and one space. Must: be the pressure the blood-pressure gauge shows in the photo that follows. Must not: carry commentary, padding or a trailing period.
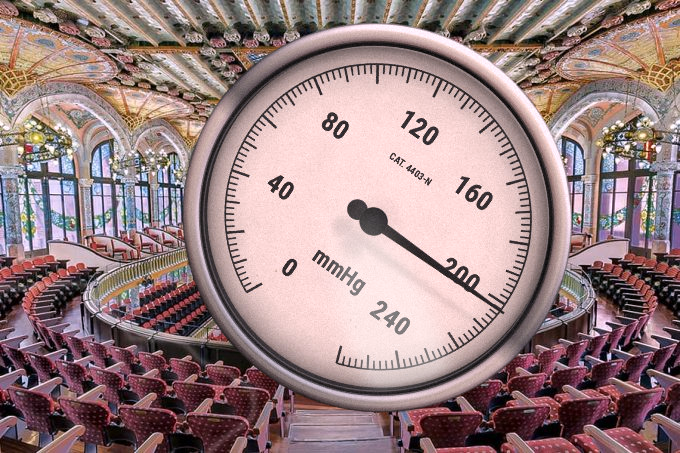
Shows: 202 mmHg
